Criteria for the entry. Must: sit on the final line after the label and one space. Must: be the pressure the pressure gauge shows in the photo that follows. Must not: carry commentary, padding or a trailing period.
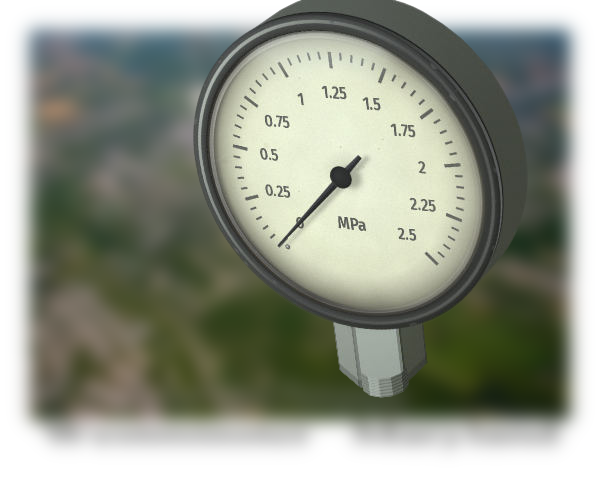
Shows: 0 MPa
